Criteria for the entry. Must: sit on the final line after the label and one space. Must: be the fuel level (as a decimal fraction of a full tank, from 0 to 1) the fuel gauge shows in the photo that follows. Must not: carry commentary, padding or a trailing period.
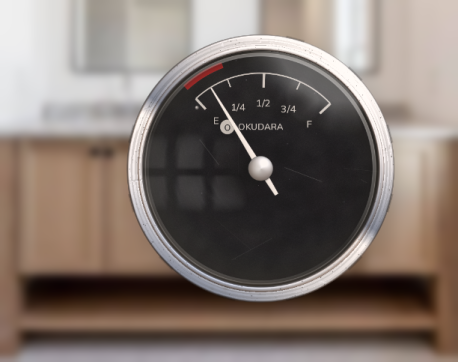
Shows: 0.125
